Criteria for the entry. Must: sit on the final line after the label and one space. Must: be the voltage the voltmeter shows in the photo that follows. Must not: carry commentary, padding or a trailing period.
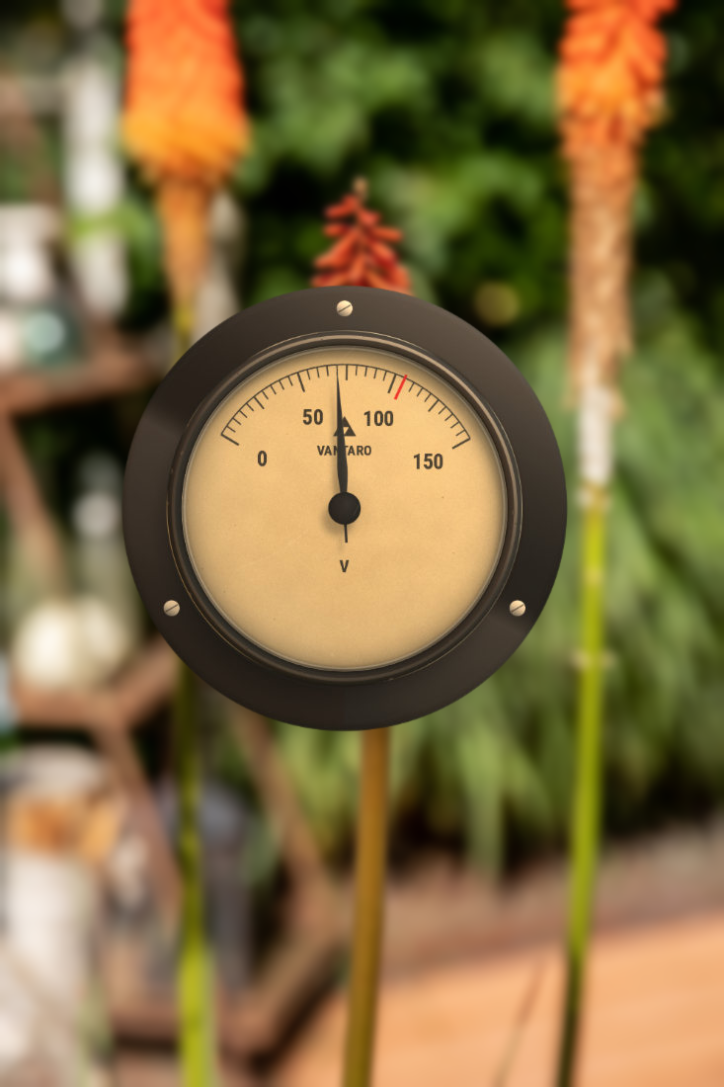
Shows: 70 V
